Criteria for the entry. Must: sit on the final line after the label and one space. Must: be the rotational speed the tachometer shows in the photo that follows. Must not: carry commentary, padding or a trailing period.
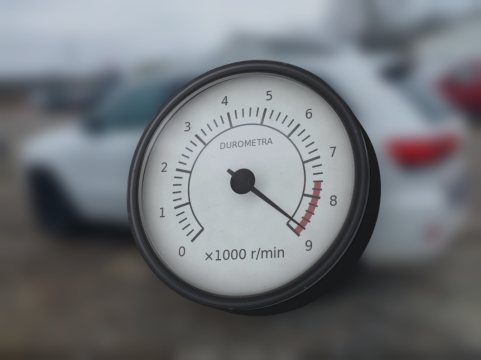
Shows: 8800 rpm
